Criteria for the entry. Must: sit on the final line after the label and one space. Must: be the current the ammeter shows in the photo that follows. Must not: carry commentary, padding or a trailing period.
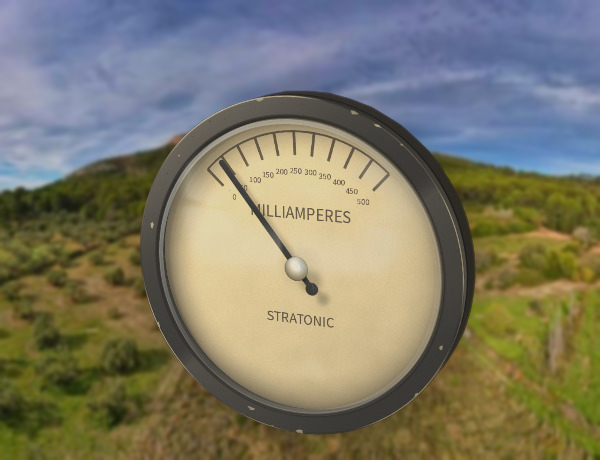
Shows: 50 mA
